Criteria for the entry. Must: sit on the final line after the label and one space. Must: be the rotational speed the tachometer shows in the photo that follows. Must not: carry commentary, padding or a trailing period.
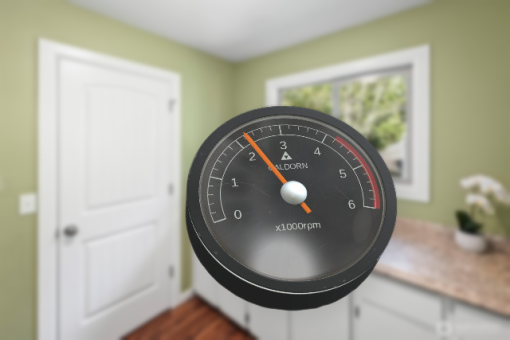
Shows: 2200 rpm
